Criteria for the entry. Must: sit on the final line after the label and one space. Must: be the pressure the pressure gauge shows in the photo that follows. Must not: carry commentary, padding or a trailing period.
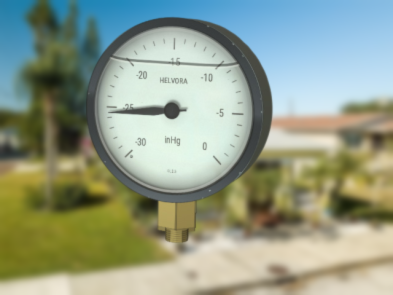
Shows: -25.5 inHg
